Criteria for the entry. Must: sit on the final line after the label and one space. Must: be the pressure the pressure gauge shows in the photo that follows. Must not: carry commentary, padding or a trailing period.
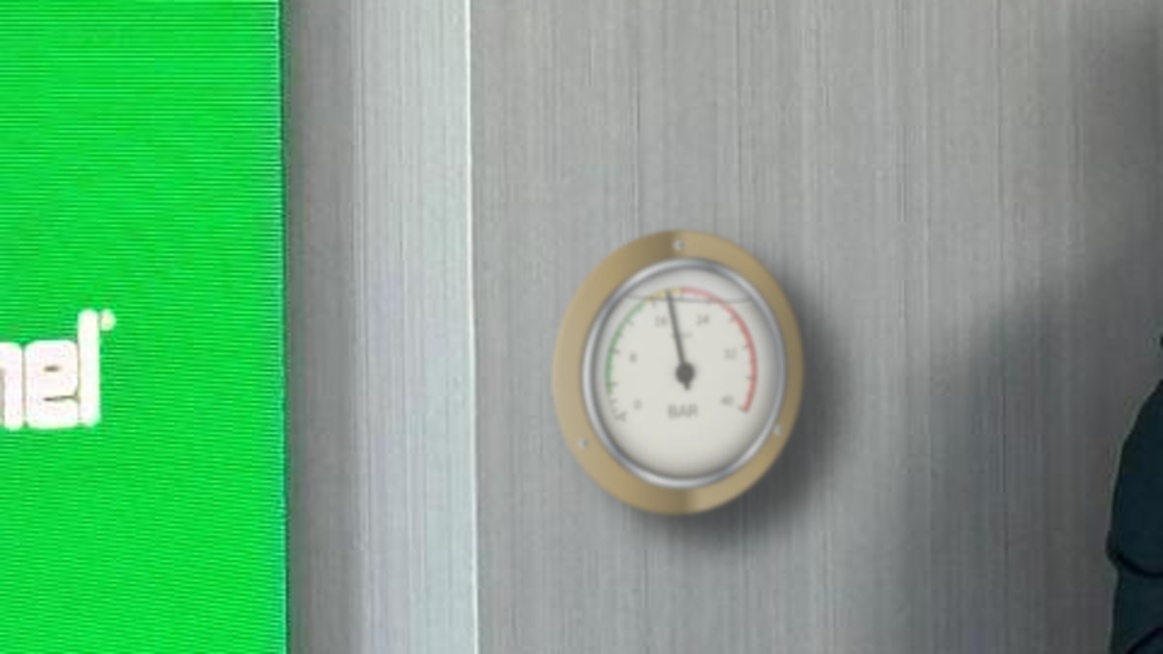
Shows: 18 bar
